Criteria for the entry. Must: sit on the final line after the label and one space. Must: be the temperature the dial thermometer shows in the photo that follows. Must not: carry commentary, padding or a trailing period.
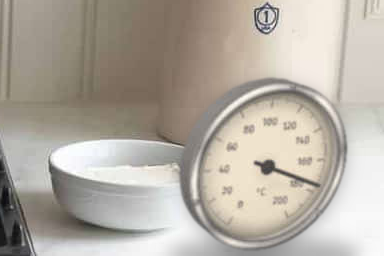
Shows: 175 °C
